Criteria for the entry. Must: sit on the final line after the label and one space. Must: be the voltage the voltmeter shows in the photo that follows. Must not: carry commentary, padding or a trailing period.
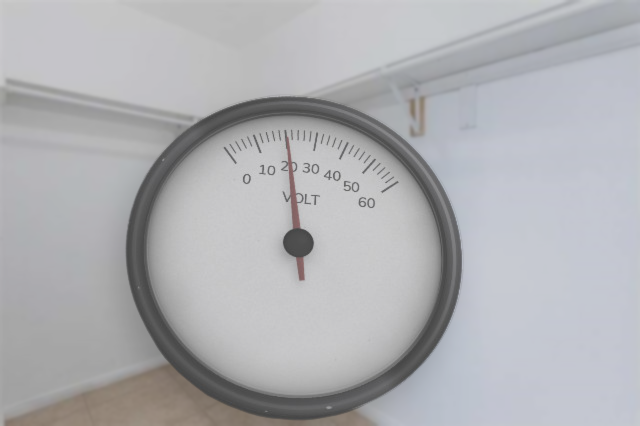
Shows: 20 V
